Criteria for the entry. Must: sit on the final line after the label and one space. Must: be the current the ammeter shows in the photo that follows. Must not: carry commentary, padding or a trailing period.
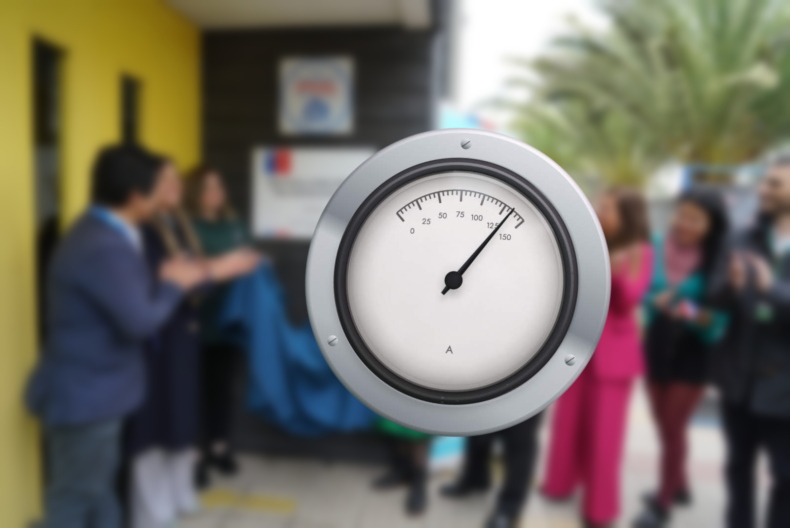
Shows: 135 A
